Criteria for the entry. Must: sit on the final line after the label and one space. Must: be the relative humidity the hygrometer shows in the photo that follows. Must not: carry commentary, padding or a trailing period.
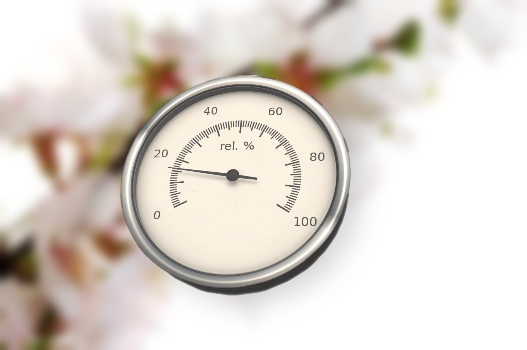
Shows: 15 %
